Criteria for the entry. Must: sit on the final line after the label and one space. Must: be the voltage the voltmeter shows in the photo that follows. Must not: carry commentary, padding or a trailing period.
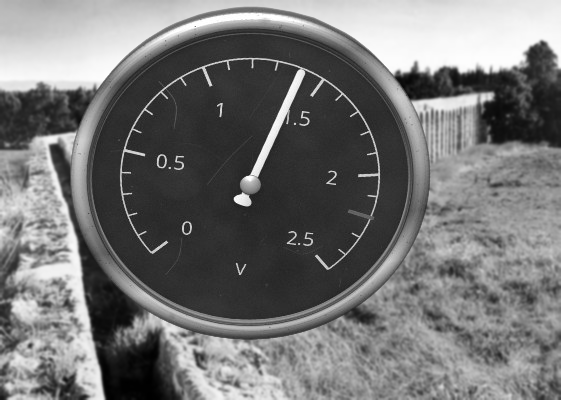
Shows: 1.4 V
